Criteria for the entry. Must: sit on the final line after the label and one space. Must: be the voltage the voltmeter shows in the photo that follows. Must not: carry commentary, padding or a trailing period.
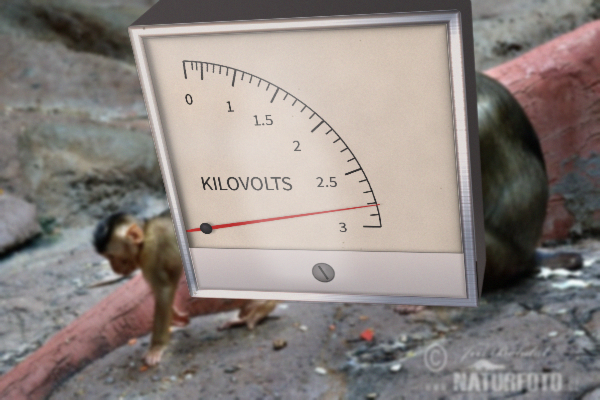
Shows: 2.8 kV
